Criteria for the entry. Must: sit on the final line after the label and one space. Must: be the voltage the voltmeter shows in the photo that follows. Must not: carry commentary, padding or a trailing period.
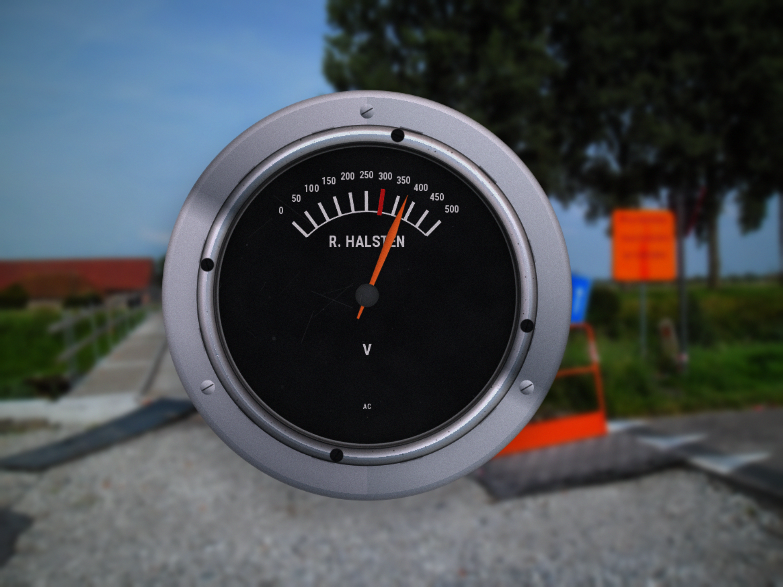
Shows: 375 V
